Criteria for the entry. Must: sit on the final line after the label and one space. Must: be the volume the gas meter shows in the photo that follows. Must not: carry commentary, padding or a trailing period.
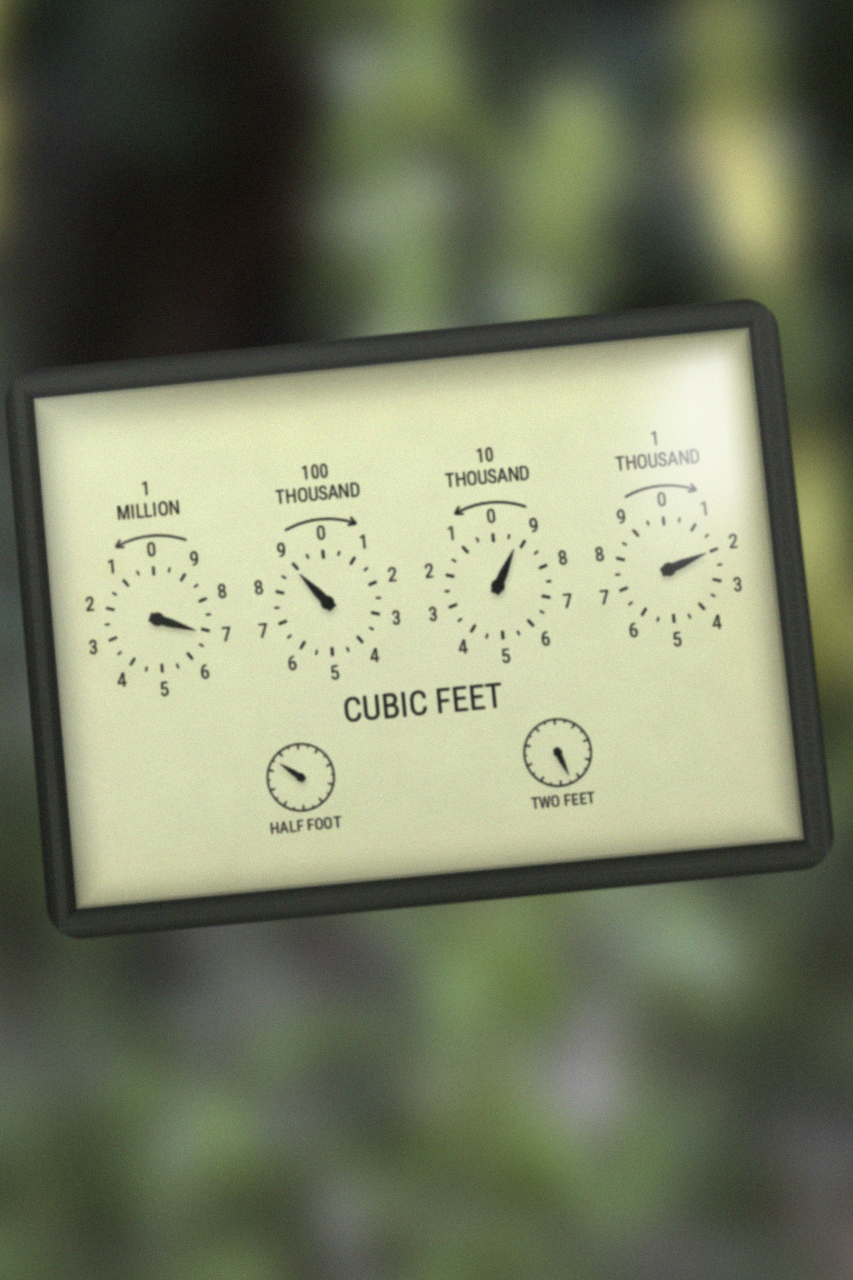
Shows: 689200 ft³
